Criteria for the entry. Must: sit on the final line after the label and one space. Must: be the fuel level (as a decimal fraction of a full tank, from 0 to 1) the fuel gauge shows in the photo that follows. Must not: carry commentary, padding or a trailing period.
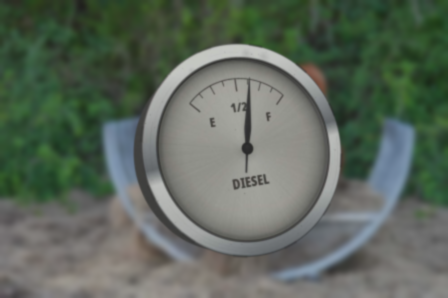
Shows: 0.625
